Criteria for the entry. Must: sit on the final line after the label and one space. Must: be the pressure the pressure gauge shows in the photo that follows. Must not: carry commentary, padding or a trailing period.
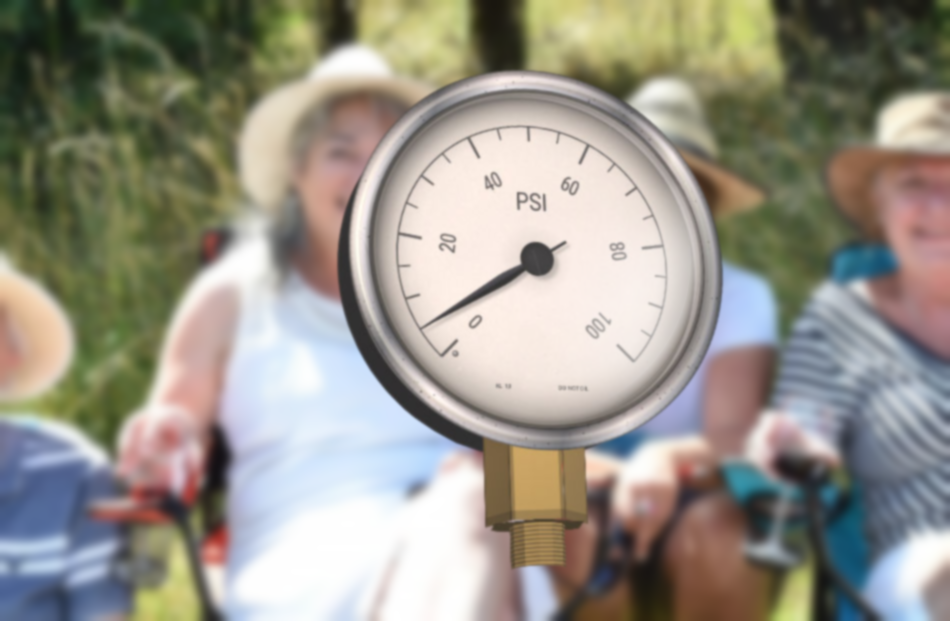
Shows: 5 psi
